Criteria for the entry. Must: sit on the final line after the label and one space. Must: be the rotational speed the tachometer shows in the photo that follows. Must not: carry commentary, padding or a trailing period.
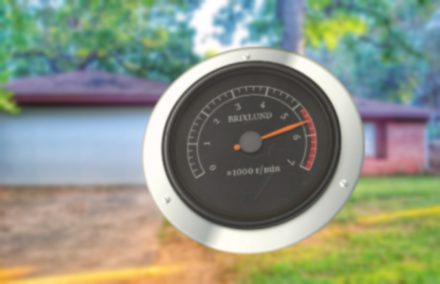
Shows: 5600 rpm
